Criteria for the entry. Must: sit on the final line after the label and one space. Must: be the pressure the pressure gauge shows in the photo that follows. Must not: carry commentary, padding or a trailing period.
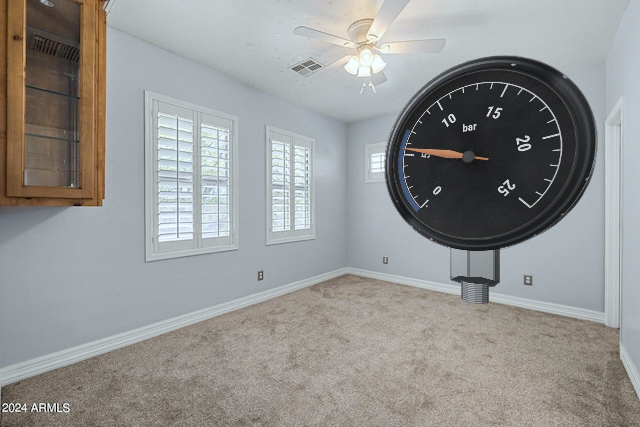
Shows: 5.5 bar
